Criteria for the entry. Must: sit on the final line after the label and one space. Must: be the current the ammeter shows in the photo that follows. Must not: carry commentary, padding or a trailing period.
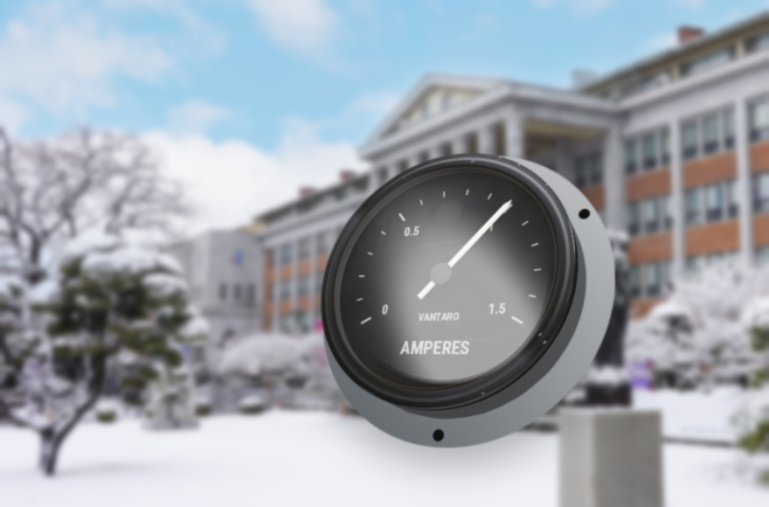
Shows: 1 A
